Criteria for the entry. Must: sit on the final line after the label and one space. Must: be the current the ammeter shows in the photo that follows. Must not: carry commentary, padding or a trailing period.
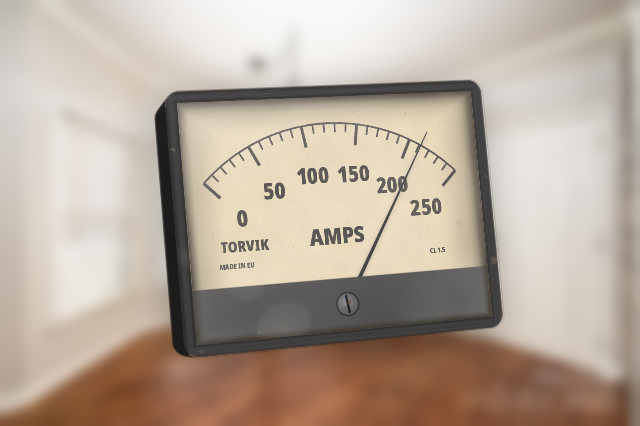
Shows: 210 A
